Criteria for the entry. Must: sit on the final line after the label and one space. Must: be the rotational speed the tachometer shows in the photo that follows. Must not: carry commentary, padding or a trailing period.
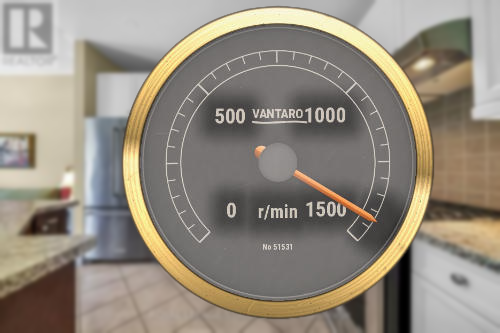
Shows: 1425 rpm
